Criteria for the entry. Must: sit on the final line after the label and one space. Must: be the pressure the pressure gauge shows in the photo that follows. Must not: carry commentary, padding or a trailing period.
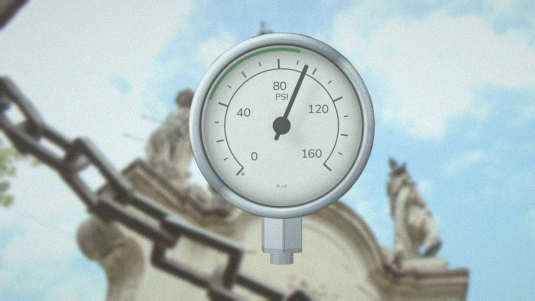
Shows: 95 psi
